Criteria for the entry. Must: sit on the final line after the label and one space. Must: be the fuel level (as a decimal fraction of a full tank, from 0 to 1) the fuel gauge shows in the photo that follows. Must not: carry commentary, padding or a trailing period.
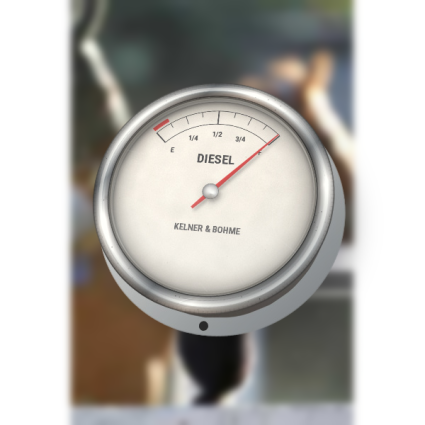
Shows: 1
